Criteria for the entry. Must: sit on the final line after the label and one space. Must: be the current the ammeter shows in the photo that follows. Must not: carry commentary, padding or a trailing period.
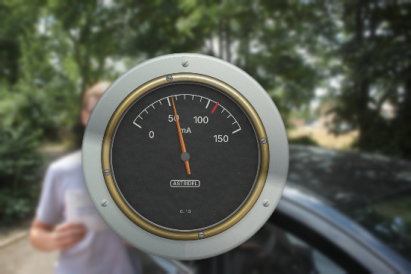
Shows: 55 mA
